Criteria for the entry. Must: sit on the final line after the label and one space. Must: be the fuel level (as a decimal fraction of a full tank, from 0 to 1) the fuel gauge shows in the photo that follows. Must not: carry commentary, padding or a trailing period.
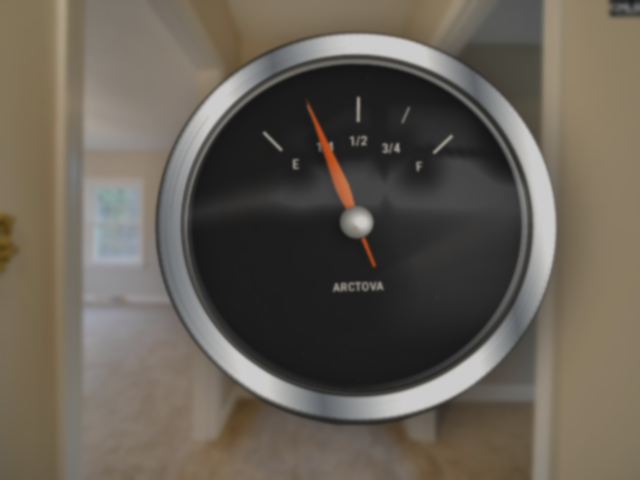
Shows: 0.25
